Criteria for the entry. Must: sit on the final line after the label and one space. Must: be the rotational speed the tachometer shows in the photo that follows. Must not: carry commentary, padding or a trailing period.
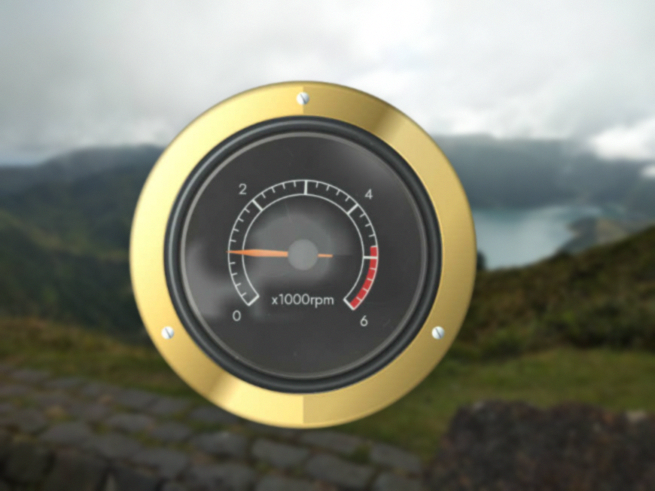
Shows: 1000 rpm
